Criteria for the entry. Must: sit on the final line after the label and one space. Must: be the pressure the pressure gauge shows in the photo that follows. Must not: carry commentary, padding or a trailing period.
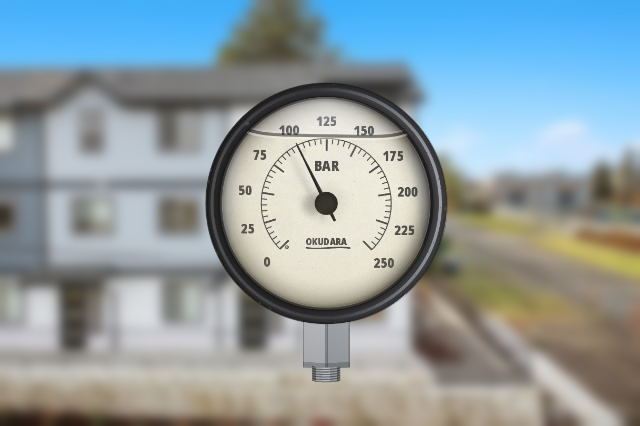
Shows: 100 bar
